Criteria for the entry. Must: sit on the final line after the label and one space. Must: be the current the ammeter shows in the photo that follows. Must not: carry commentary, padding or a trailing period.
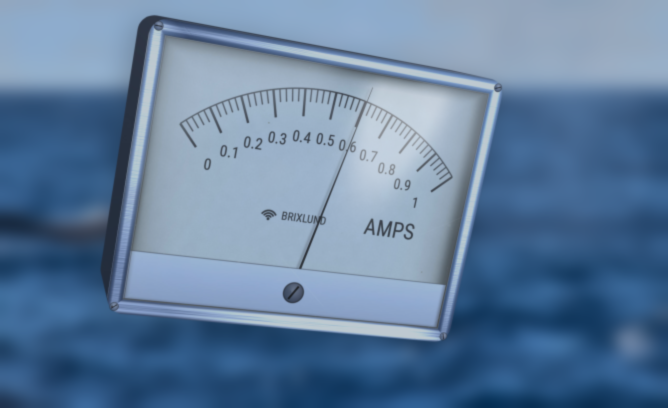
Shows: 0.6 A
